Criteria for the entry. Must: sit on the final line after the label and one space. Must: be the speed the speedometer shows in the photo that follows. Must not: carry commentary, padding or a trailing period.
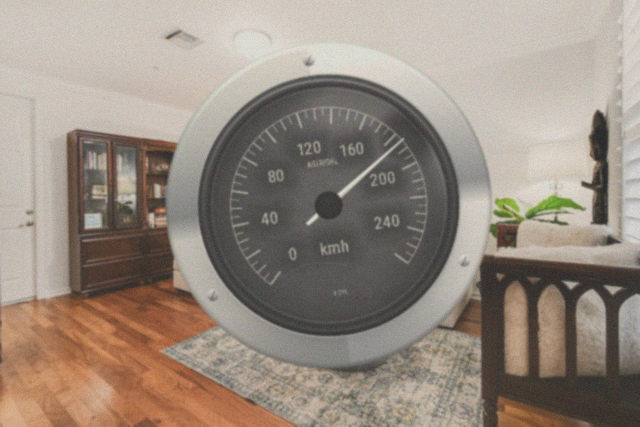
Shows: 185 km/h
